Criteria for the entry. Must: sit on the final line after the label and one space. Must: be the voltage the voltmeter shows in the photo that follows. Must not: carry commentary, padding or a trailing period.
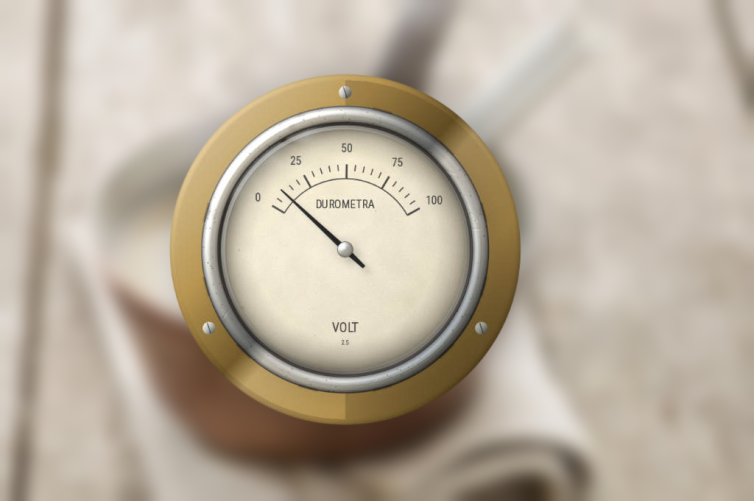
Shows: 10 V
